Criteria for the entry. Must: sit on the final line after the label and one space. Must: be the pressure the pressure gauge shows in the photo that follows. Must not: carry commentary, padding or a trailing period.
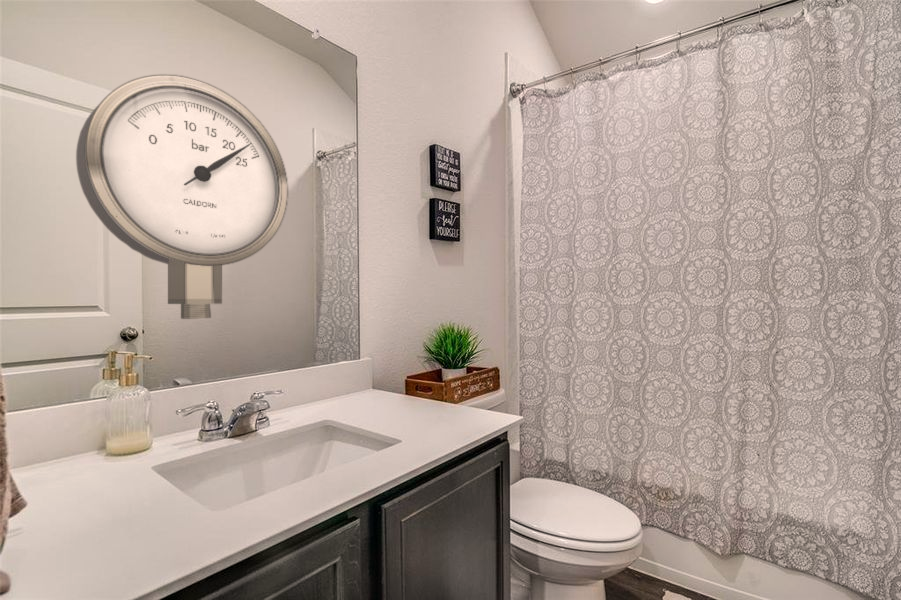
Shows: 22.5 bar
